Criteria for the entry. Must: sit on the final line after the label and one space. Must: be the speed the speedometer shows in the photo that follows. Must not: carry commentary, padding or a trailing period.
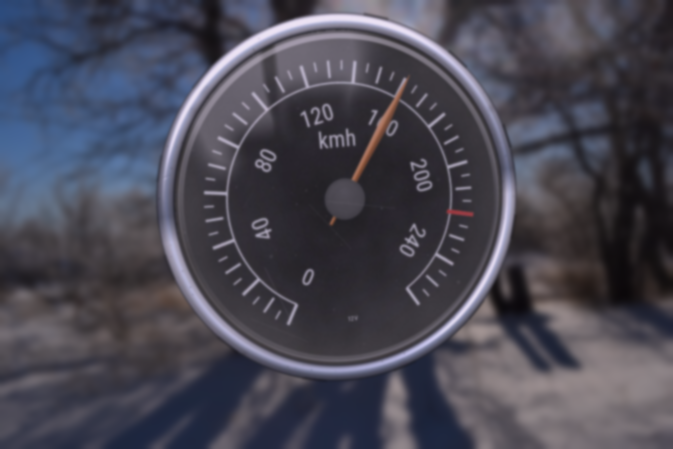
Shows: 160 km/h
